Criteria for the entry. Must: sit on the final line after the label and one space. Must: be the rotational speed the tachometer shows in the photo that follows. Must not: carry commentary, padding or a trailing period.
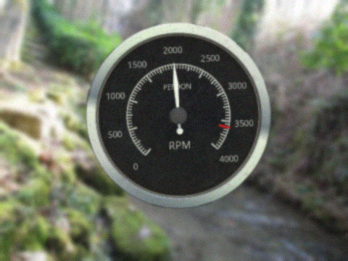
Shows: 2000 rpm
